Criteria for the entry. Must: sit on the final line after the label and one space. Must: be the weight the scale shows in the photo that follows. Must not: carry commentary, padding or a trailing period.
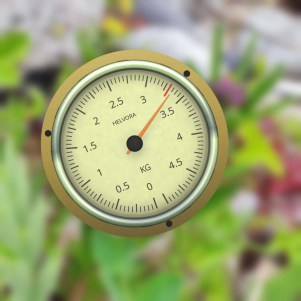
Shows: 3.35 kg
